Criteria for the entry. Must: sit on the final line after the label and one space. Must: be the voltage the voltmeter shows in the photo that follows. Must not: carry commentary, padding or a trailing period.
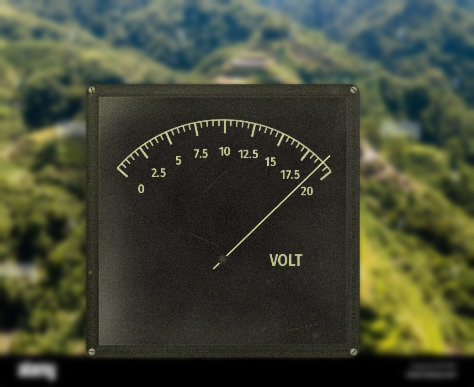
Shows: 19 V
